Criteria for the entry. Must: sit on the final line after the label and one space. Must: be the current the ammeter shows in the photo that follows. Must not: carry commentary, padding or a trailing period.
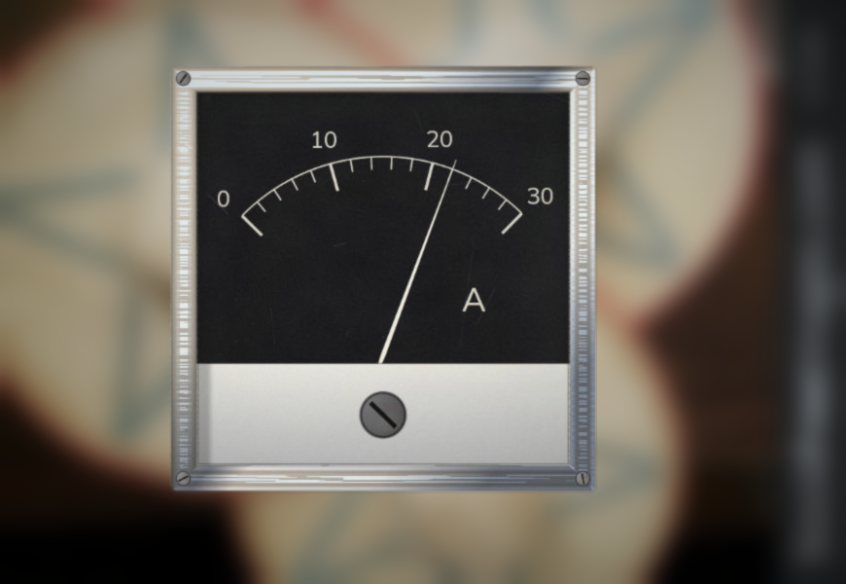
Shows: 22 A
